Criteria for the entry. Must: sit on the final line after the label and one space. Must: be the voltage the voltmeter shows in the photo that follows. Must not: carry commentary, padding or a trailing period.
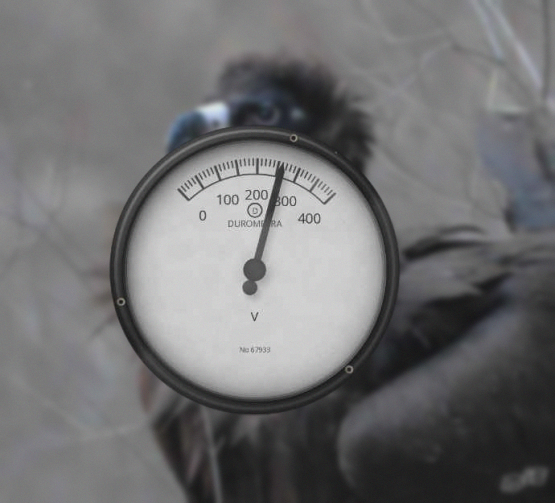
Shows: 260 V
